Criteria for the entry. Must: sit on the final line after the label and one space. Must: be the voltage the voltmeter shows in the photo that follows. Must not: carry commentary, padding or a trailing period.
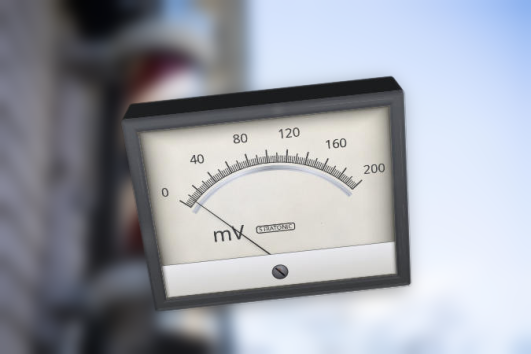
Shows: 10 mV
